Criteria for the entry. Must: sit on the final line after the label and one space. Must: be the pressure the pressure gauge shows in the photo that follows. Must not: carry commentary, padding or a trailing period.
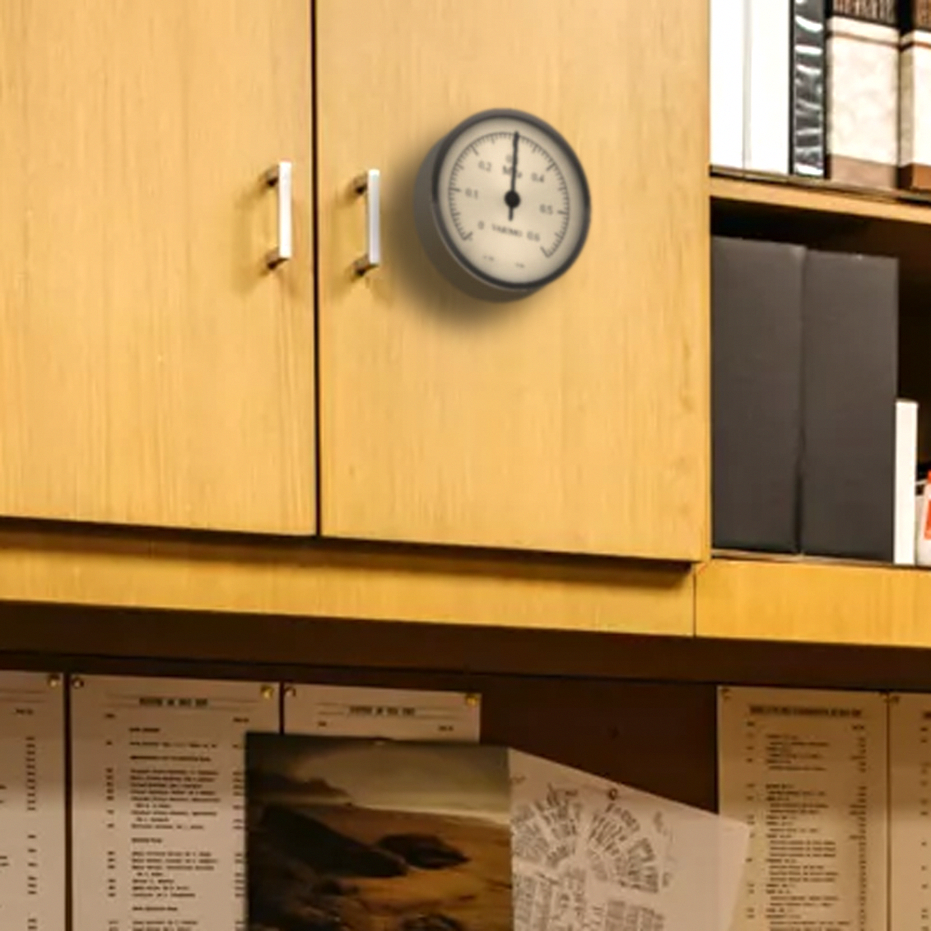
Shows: 0.3 MPa
